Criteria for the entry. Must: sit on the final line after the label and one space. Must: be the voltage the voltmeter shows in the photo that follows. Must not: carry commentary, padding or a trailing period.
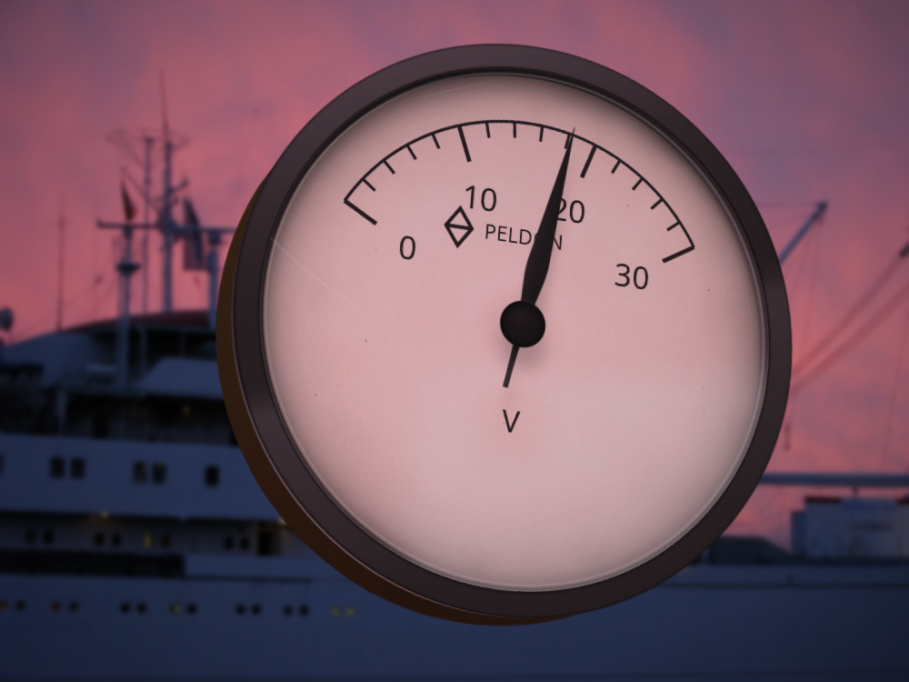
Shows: 18 V
